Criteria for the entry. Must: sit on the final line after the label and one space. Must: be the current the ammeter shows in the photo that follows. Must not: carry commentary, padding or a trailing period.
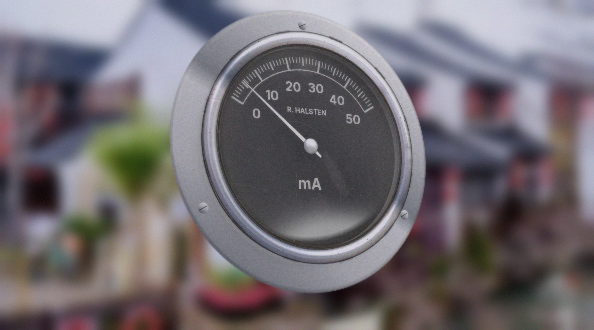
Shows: 5 mA
